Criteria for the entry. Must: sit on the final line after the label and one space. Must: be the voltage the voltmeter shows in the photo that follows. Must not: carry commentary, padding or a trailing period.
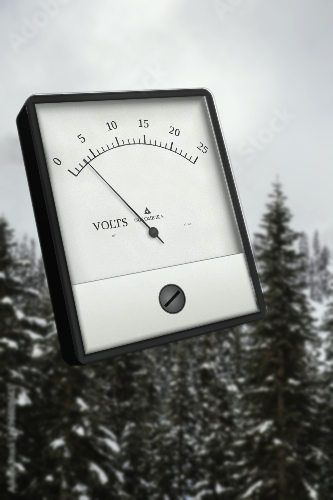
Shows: 3 V
